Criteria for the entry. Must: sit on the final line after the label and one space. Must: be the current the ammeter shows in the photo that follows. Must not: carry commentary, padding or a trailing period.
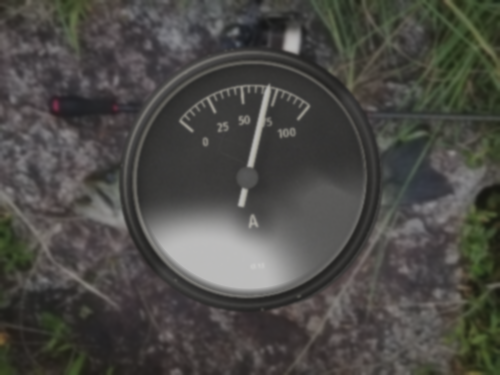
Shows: 70 A
